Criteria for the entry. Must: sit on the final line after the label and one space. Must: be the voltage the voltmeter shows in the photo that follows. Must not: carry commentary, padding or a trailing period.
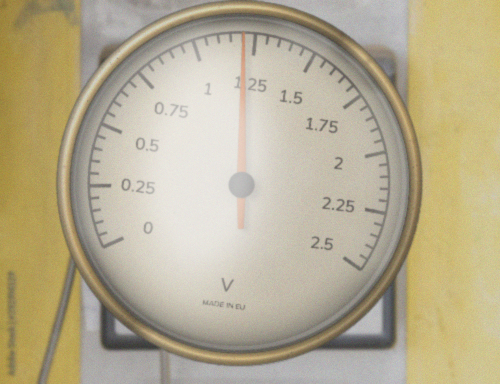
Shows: 1.2 V
